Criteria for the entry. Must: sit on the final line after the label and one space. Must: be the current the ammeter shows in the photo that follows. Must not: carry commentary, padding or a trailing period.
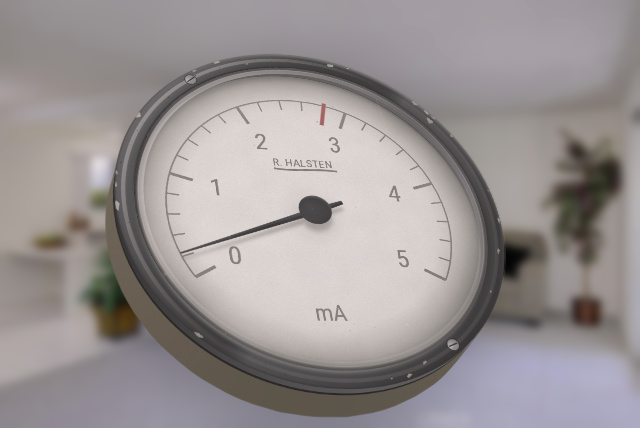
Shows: 0.2 mA
